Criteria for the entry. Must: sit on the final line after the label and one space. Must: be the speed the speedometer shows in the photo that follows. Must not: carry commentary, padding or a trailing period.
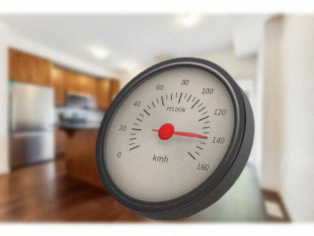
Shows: 140 km/h
